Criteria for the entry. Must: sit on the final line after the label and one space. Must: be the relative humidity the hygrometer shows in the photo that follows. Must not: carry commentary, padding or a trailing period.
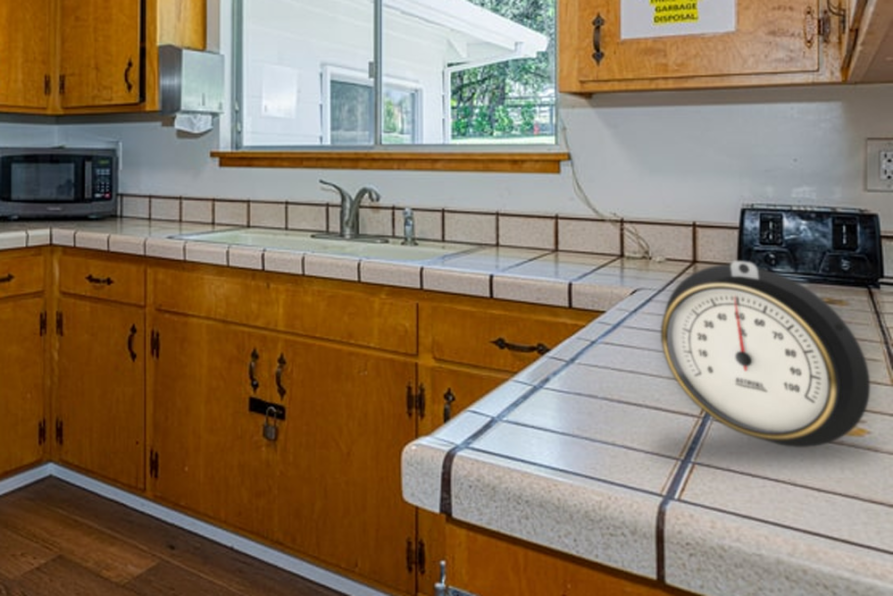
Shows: 50 %
